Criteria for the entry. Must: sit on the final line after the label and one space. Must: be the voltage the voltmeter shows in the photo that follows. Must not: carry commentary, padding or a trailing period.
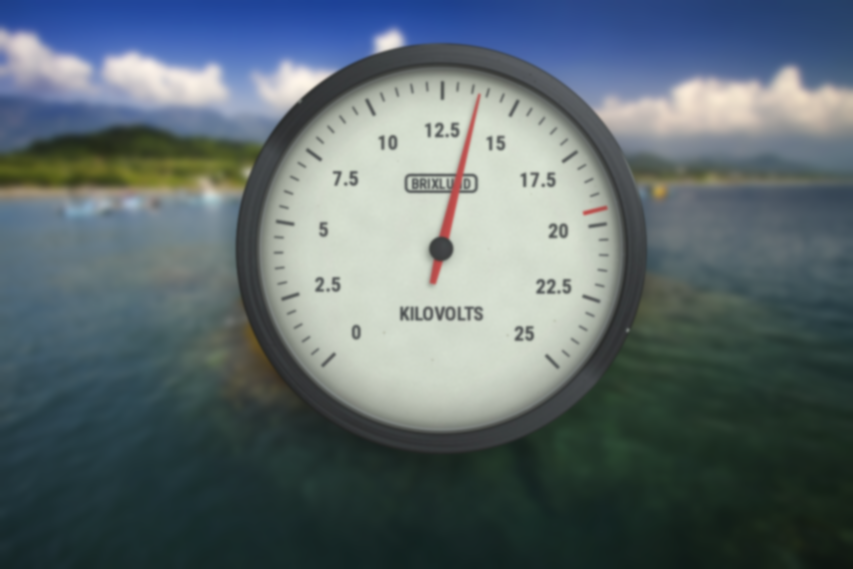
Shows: 13.75 kV
